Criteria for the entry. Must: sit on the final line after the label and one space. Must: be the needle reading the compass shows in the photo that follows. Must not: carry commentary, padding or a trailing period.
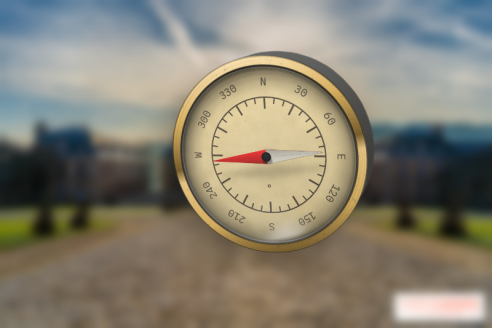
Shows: 265 °
